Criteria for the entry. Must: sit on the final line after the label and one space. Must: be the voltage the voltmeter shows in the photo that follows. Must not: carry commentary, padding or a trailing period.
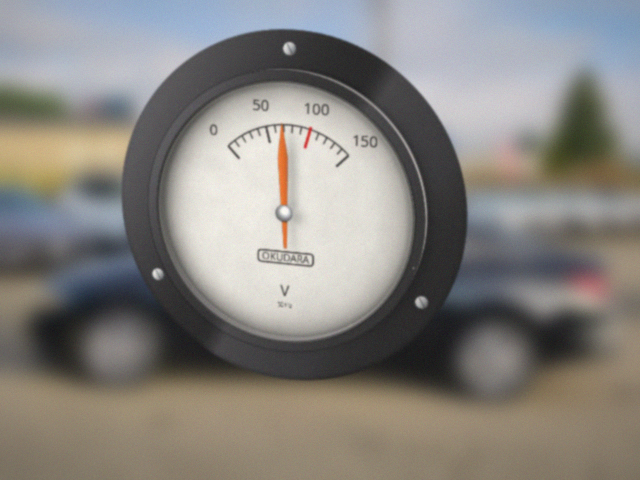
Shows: 70 V
